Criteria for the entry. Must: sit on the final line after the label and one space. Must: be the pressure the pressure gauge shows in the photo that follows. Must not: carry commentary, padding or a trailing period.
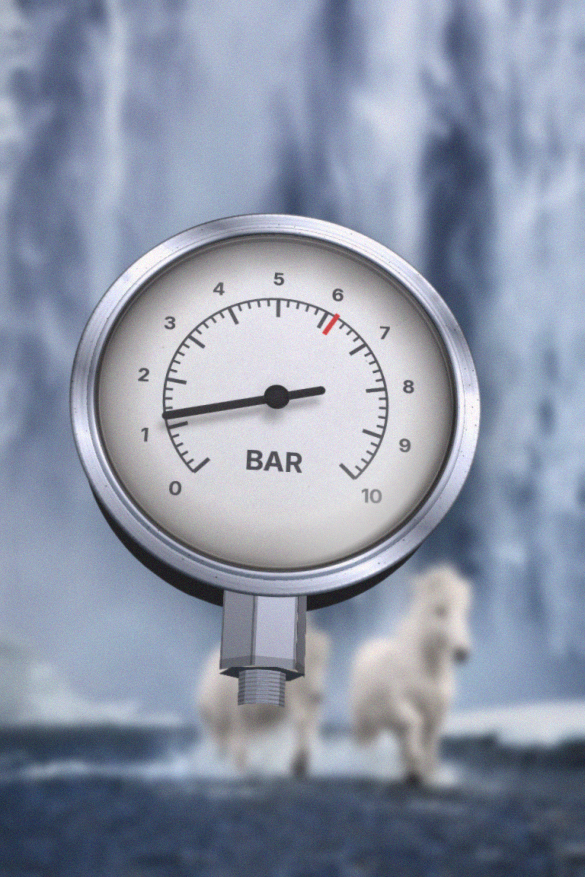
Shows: 1.2 bar
